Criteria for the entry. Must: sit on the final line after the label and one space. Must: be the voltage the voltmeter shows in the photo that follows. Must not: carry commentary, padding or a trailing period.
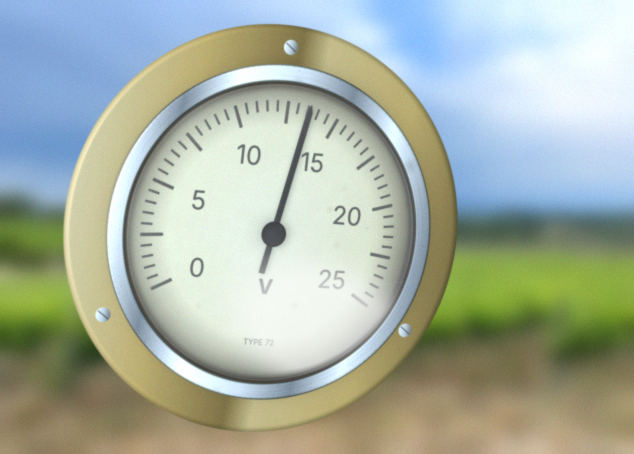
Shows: 13.5 V
